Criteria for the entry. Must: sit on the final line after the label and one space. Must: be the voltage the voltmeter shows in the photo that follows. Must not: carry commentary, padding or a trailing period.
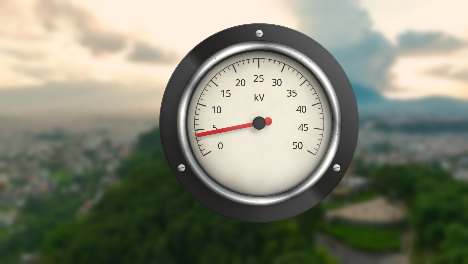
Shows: 4 kV
